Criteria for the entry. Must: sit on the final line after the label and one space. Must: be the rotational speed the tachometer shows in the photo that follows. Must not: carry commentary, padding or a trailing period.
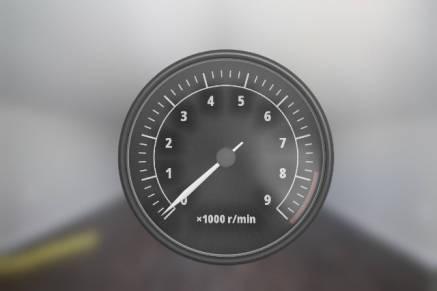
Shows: 100 rpm
